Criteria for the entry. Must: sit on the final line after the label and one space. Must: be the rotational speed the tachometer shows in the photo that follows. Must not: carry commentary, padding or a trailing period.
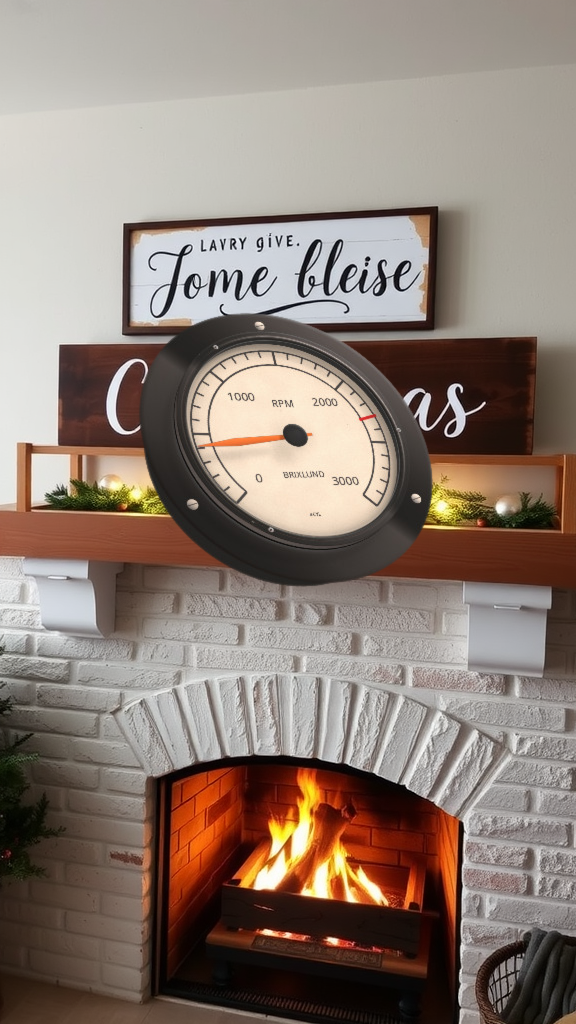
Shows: 400 rpm
